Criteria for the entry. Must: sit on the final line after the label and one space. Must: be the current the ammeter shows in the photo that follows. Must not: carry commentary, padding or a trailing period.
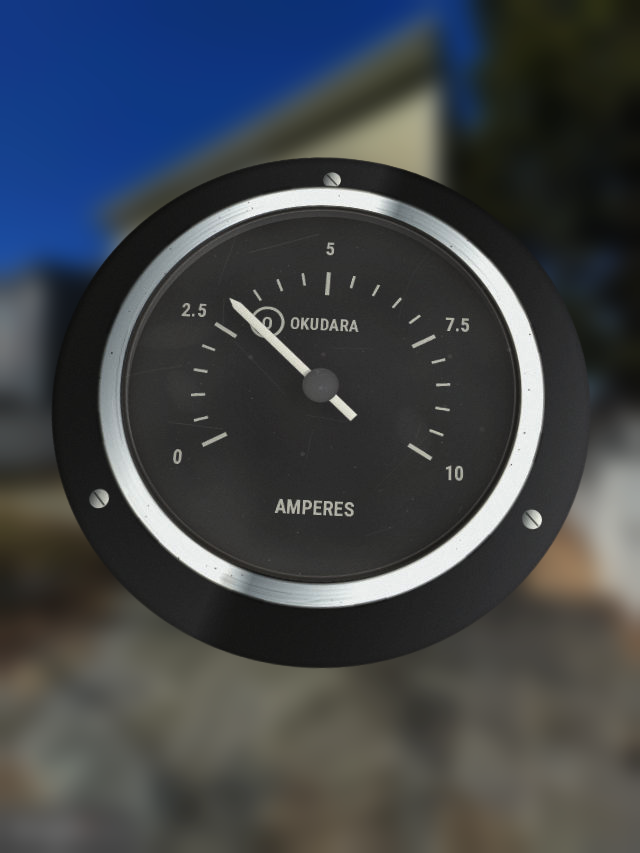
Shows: 3 A
